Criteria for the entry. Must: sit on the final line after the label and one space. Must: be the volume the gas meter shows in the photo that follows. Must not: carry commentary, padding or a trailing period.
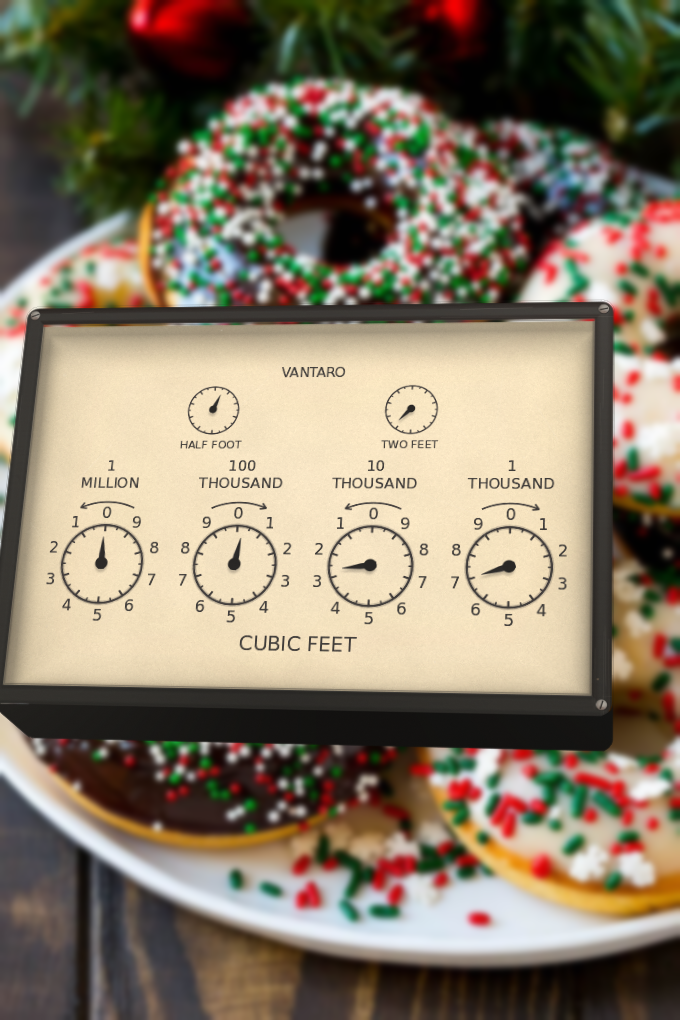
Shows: 2700 ft³
